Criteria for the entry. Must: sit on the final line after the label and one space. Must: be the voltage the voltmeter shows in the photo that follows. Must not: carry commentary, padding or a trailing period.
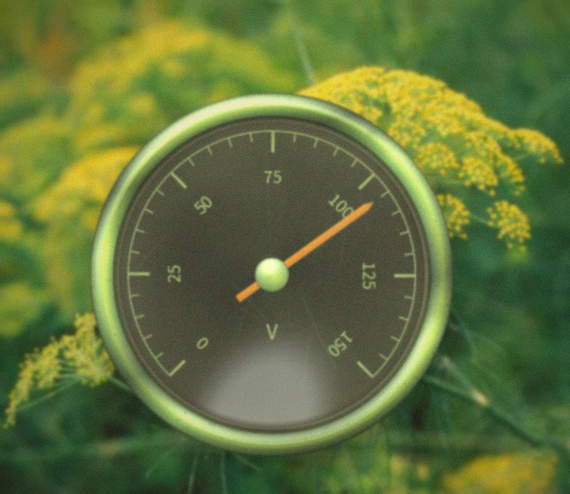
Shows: 105 V
